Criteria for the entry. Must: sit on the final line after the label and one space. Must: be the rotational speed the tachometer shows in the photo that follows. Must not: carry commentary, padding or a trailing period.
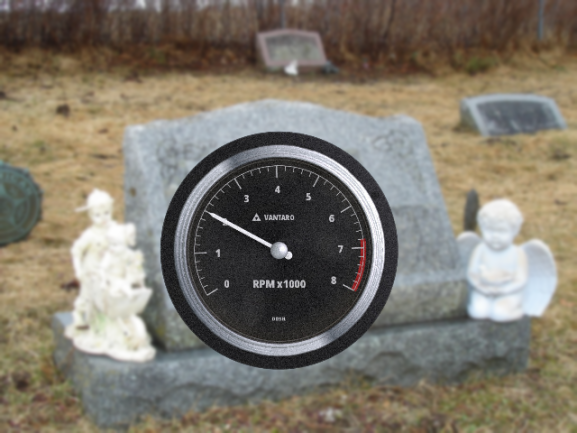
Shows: 2000 rpm
